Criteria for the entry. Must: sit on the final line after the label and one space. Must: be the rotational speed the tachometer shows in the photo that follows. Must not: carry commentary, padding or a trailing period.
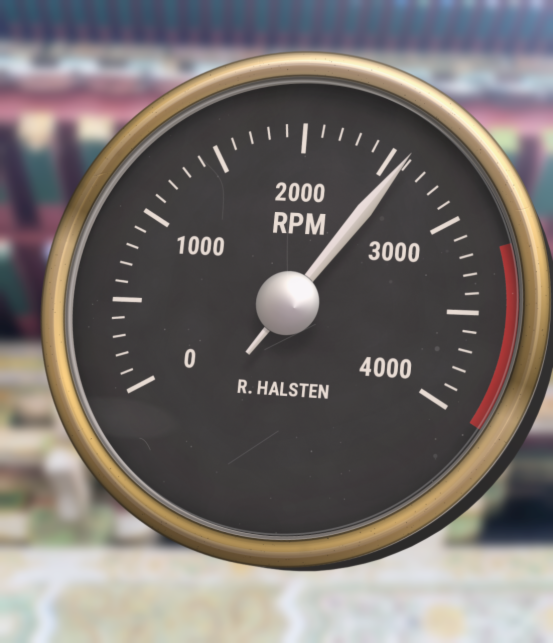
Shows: 2600 rpm
